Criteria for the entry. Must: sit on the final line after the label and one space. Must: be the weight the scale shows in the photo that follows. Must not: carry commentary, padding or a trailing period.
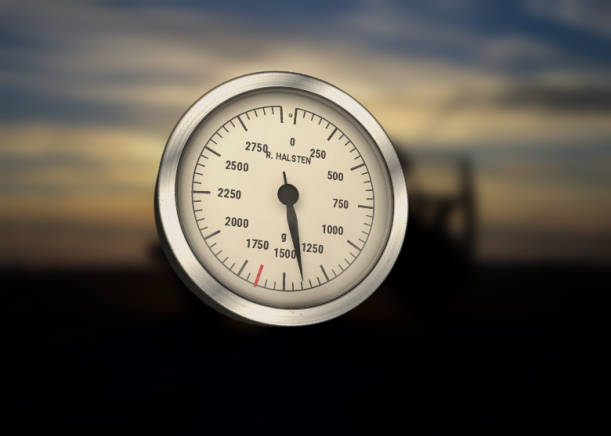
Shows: 1400 g
